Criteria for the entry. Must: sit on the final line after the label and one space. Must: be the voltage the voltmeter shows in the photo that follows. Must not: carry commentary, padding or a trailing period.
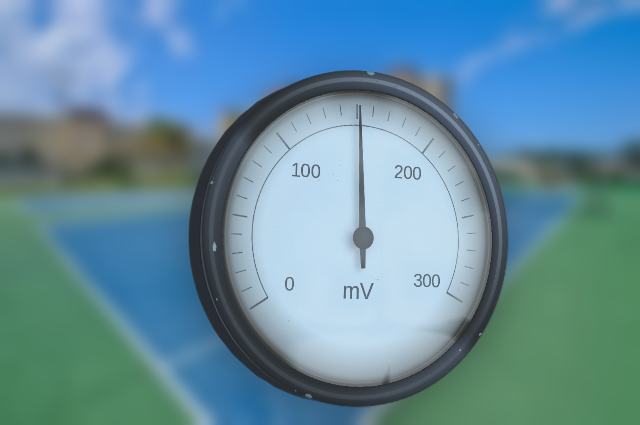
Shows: 150 mV
